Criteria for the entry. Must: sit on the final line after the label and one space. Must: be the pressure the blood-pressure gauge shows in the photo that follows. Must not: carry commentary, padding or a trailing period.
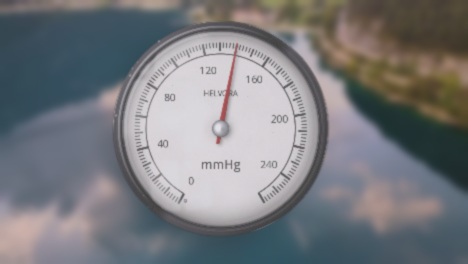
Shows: 140 mmHg
